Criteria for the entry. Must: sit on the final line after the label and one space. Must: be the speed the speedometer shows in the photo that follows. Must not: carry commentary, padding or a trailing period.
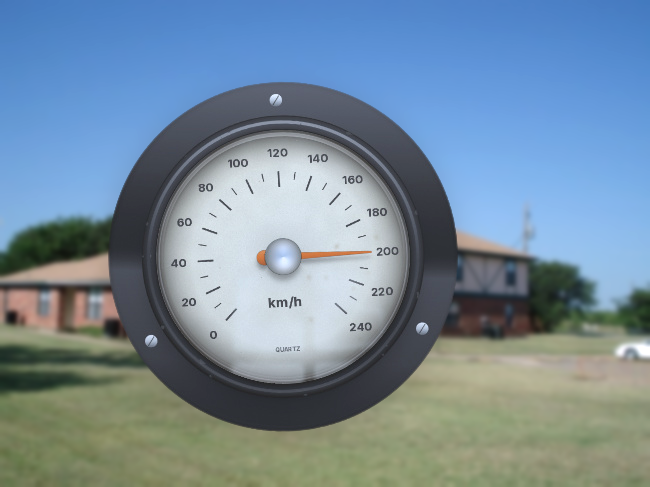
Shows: 200 km/h
